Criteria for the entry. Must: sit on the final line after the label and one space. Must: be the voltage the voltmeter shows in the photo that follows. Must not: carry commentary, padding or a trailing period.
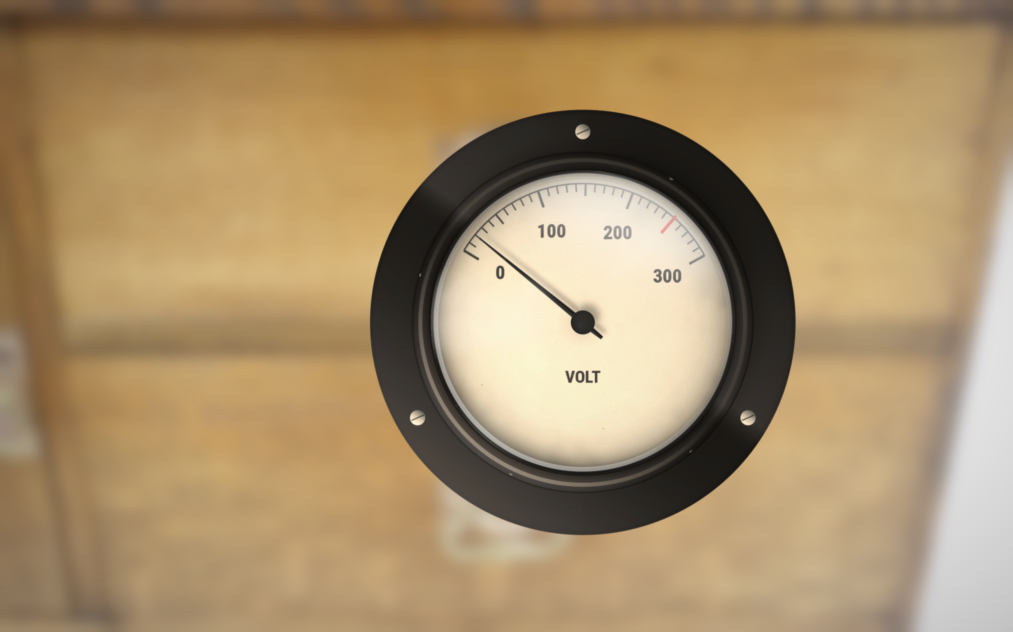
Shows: 20 V
